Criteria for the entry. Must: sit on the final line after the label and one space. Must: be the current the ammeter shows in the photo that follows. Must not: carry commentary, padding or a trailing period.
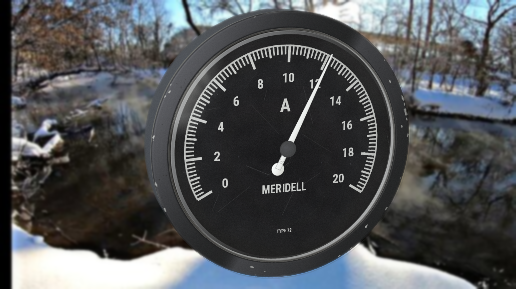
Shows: 12 A
